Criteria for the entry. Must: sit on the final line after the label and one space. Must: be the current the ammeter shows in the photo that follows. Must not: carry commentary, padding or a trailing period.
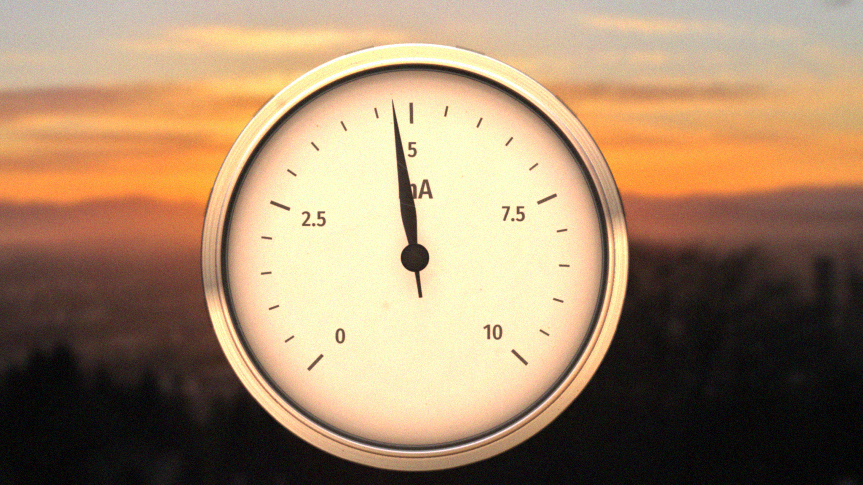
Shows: 4.75 mA
